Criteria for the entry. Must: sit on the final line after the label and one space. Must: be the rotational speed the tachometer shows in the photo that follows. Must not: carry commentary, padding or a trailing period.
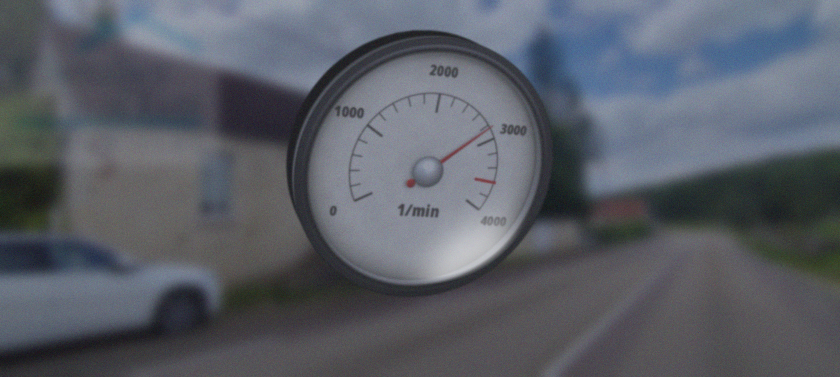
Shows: 2800 rpm
